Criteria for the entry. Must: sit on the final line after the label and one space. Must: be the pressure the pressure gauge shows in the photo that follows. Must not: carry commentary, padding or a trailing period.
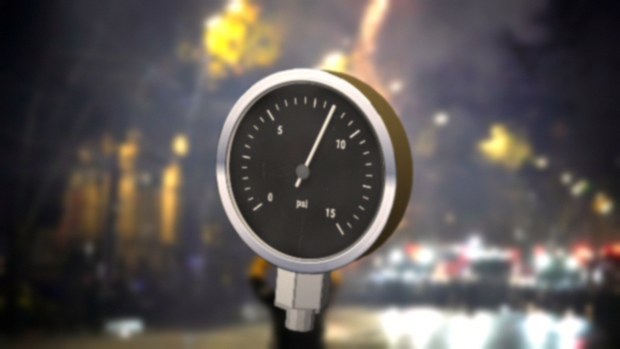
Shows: 8.5 psi
